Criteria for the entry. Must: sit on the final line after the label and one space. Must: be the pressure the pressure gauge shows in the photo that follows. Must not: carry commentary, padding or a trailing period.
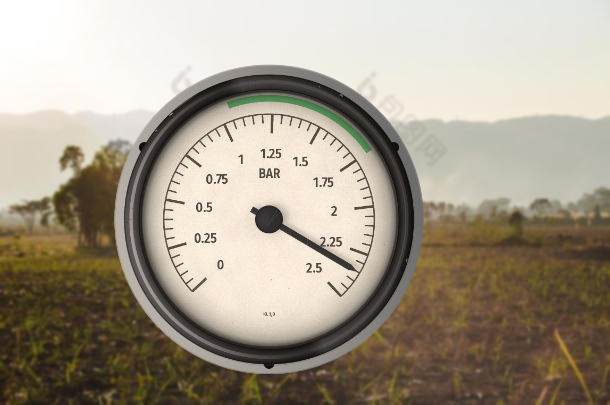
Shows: 2.35 bar
